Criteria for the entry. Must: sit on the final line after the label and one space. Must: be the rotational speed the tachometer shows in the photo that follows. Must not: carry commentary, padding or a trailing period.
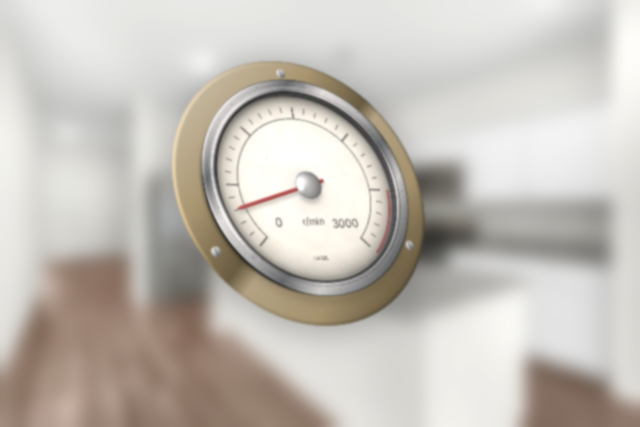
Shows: 300 rpm
